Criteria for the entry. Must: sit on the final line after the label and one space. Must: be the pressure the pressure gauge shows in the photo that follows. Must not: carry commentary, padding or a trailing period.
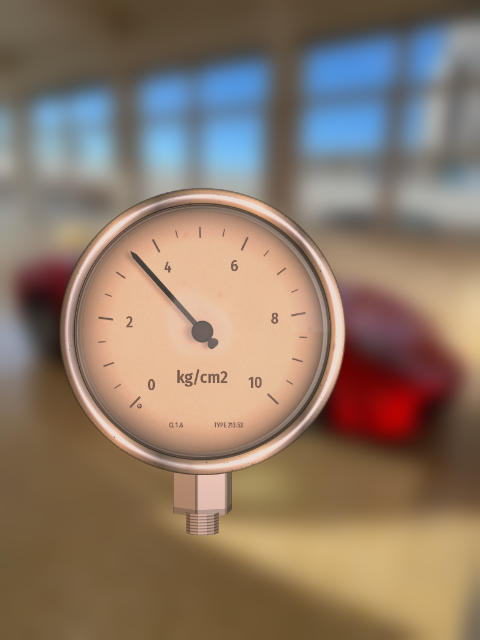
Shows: 3.5 kg/cm²
